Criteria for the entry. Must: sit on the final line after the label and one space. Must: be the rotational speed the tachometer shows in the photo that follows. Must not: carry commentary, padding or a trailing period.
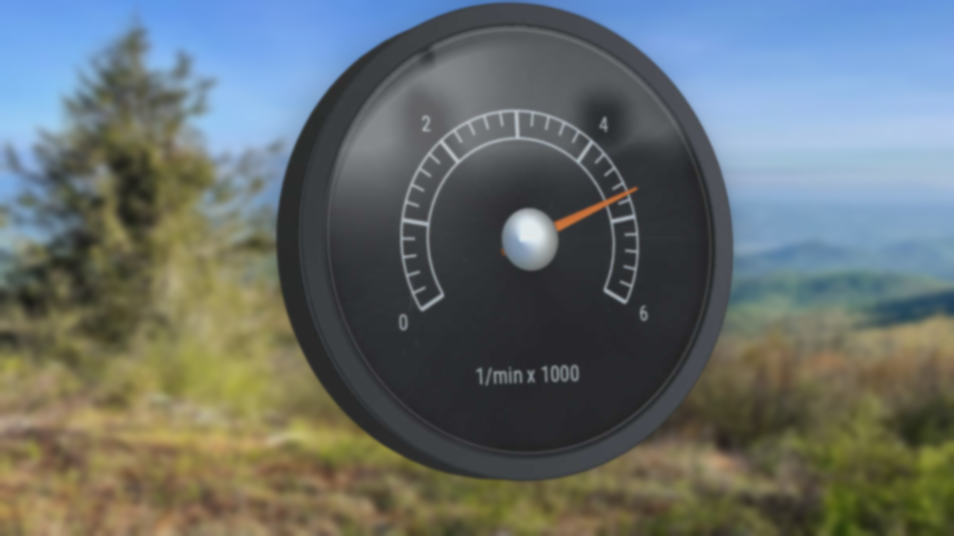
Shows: 4700 rpm
